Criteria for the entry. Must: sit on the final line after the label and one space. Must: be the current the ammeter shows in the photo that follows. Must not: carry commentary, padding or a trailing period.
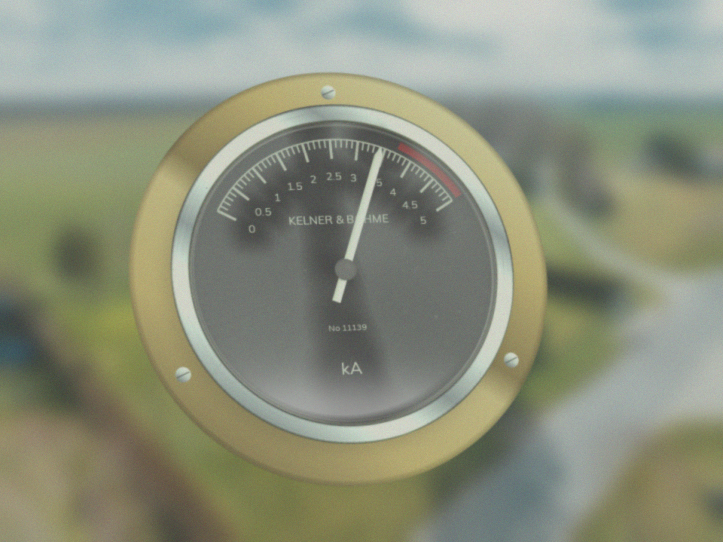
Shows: 3.4 kA
